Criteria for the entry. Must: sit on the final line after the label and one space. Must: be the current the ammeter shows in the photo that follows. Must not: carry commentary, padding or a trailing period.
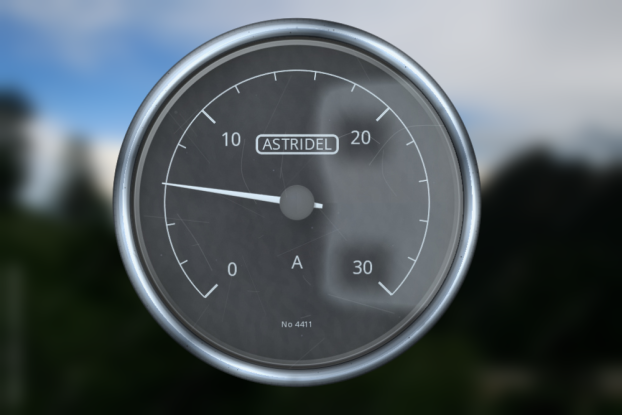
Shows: 6 A
